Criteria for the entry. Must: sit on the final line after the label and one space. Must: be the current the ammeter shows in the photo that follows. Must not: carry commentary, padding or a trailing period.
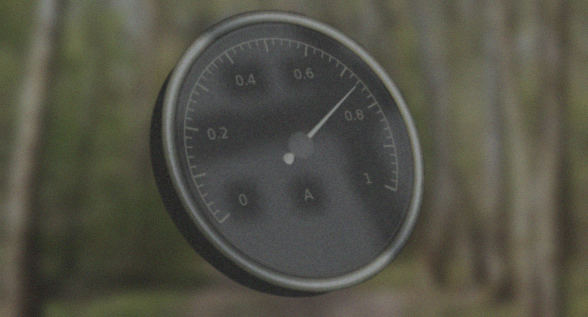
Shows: 0.74 A
